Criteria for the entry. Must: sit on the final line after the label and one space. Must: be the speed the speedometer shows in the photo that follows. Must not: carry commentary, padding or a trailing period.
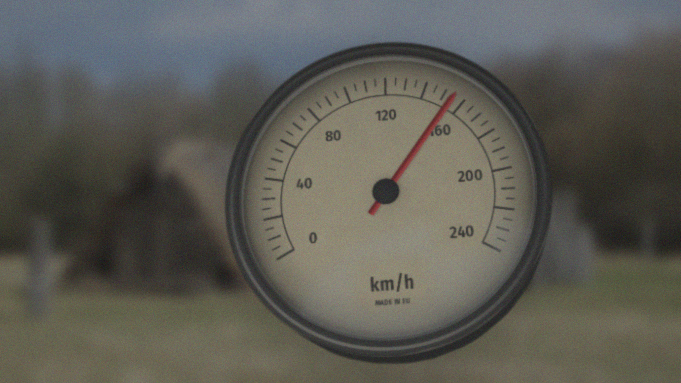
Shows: 155 km/h
